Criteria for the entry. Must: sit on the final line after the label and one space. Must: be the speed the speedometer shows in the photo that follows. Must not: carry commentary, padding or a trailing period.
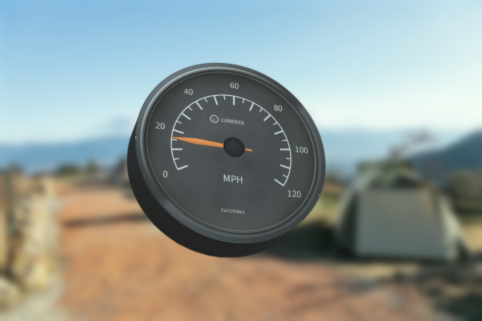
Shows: 15 mph
